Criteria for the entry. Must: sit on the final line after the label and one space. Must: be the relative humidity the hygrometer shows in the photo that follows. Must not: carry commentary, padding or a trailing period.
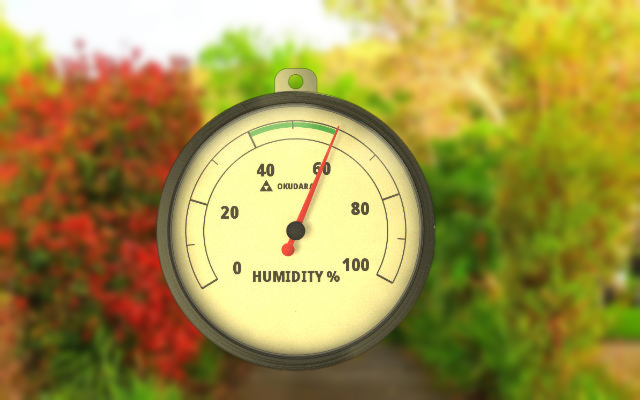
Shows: 60 %
